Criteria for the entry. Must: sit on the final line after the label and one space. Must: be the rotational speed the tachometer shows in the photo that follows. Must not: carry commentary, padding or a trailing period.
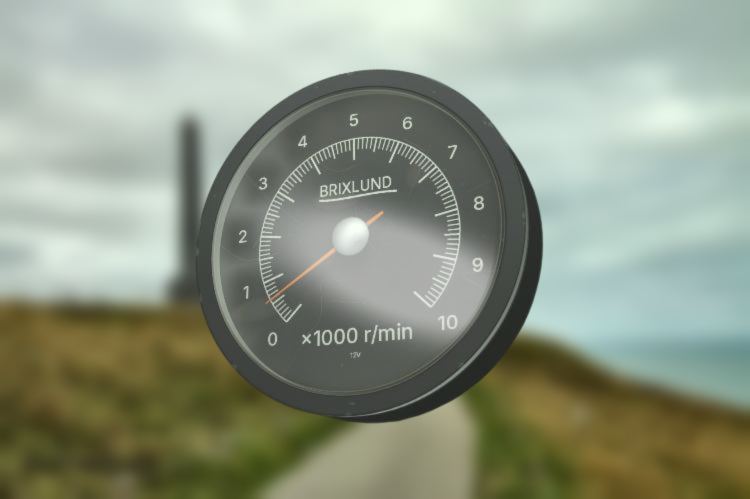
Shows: 500 rpm
